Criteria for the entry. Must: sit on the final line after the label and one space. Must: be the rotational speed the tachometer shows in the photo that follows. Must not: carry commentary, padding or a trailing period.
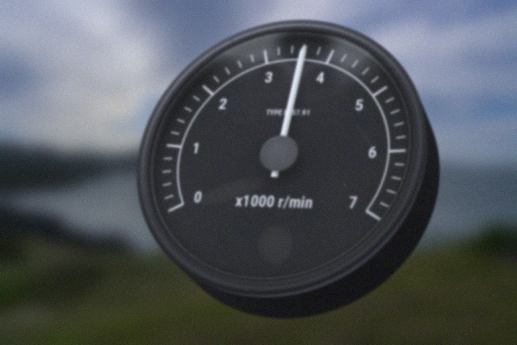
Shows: 3600 rpm
